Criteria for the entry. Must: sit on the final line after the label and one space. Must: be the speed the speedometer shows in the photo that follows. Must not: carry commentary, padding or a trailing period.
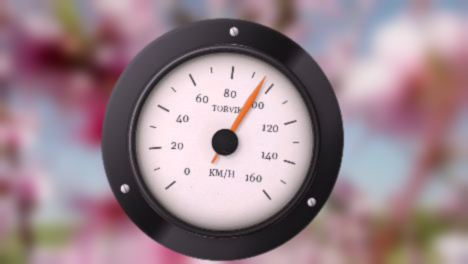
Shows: 95 km/h
